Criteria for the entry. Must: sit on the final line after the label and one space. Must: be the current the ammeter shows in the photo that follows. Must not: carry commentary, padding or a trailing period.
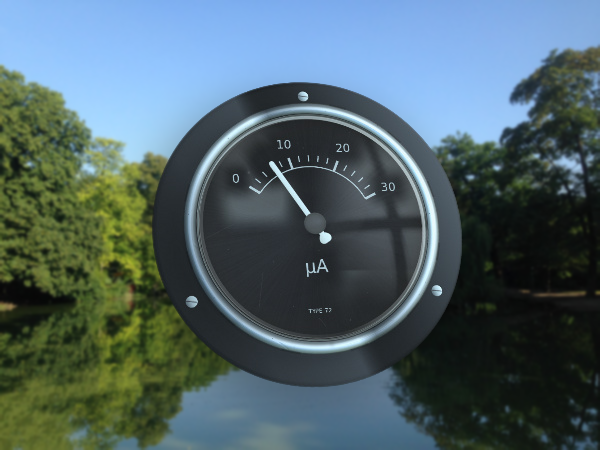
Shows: 6 µA
